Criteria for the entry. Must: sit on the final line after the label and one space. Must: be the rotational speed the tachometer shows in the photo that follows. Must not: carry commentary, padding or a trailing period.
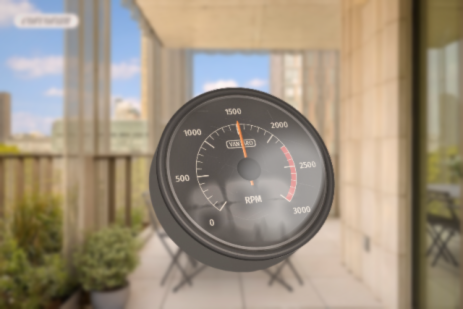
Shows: 1500 rpm
